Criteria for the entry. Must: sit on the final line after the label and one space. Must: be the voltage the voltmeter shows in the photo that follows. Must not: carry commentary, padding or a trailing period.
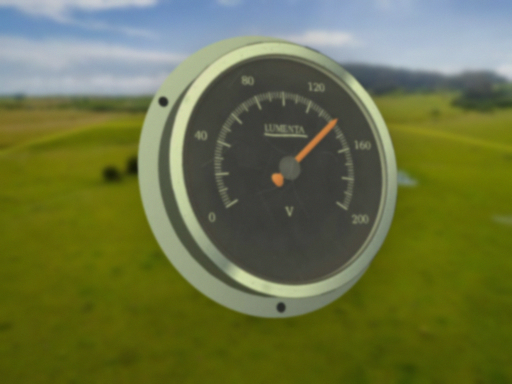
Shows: 140 V
